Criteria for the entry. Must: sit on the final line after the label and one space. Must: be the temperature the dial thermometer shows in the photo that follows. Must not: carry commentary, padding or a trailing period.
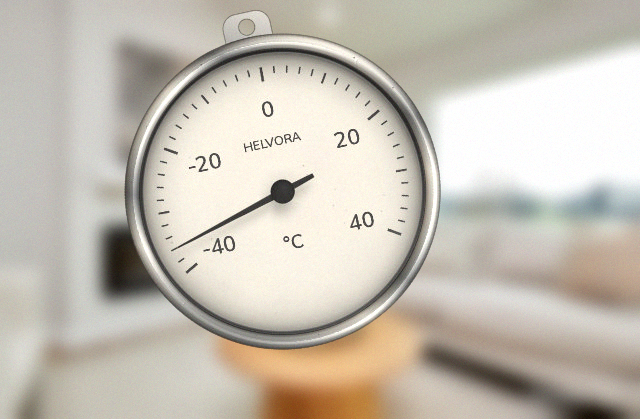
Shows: -36 °C
